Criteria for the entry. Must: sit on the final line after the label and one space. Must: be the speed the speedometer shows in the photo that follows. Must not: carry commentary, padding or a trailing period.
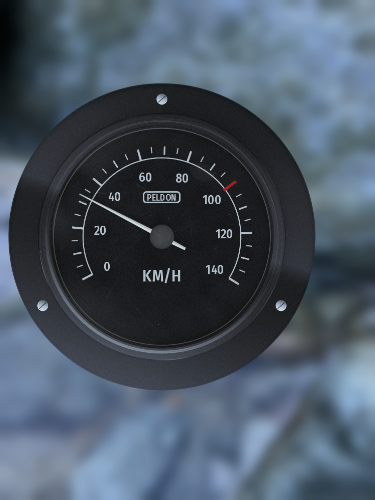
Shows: 32.5 km/h
